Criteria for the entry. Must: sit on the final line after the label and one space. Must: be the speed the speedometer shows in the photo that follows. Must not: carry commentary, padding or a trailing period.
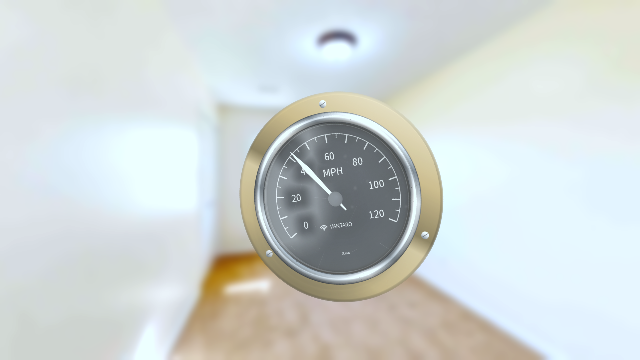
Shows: 42.5 mph
